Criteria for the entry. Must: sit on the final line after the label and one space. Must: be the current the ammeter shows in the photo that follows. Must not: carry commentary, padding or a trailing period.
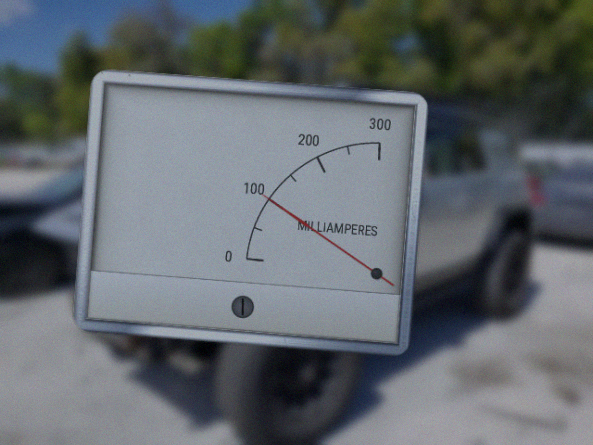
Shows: 100 mA
